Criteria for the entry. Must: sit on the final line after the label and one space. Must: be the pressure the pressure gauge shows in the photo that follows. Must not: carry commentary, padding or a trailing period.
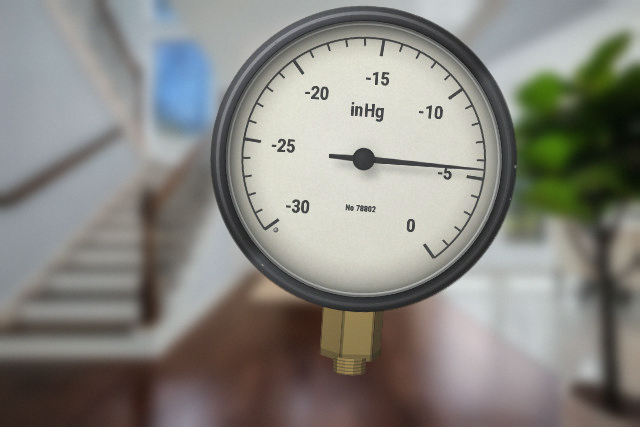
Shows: -5.5 inHg
